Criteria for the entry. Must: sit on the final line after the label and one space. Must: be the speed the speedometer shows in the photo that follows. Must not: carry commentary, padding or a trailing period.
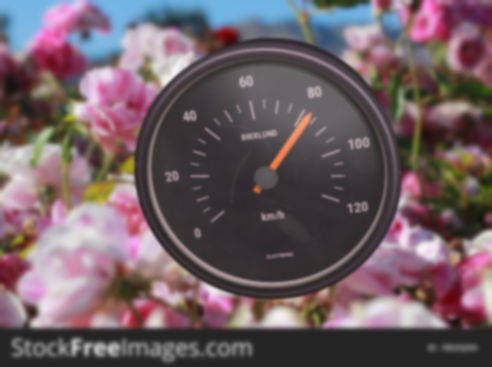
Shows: 82.5 km/h
